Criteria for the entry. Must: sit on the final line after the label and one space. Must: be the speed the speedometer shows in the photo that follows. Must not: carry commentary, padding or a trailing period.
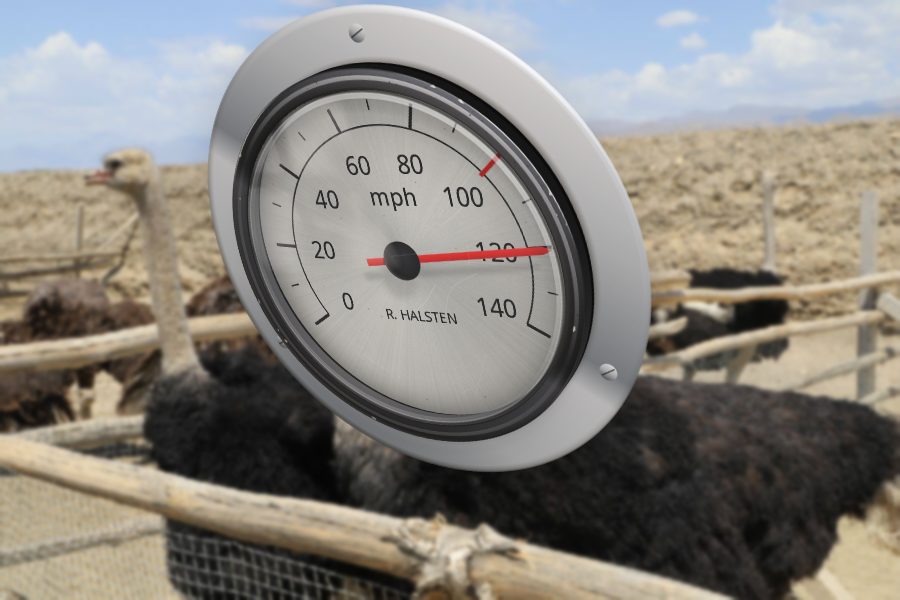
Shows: 120 mph
